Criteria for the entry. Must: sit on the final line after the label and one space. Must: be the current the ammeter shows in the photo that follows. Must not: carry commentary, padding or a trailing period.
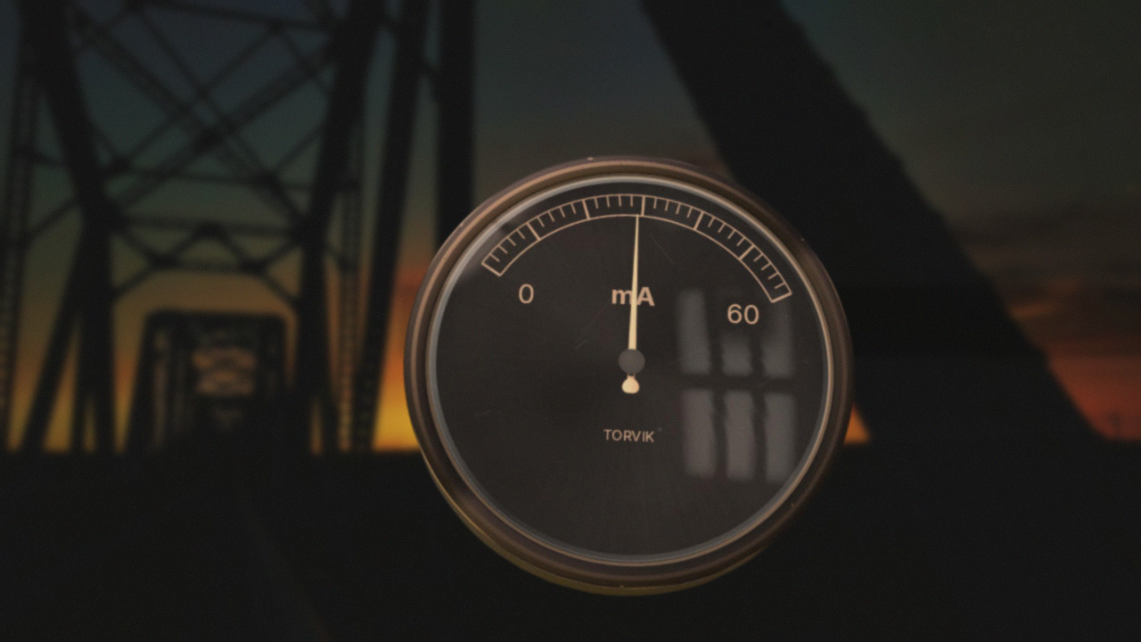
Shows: 29 mA
